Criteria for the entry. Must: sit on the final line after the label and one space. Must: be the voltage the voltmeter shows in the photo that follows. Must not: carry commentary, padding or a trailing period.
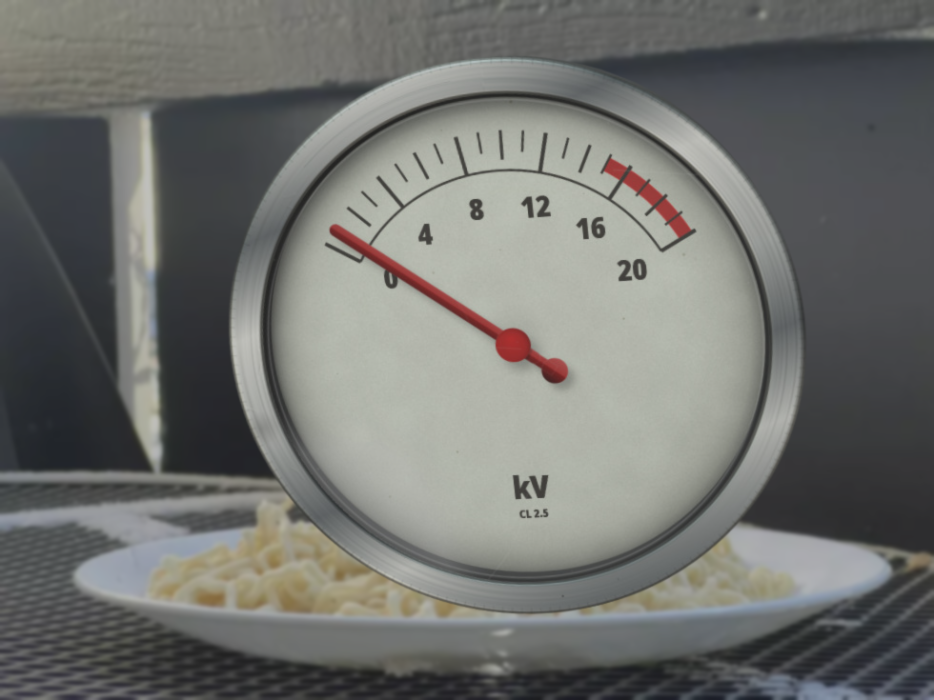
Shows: 1 kV
